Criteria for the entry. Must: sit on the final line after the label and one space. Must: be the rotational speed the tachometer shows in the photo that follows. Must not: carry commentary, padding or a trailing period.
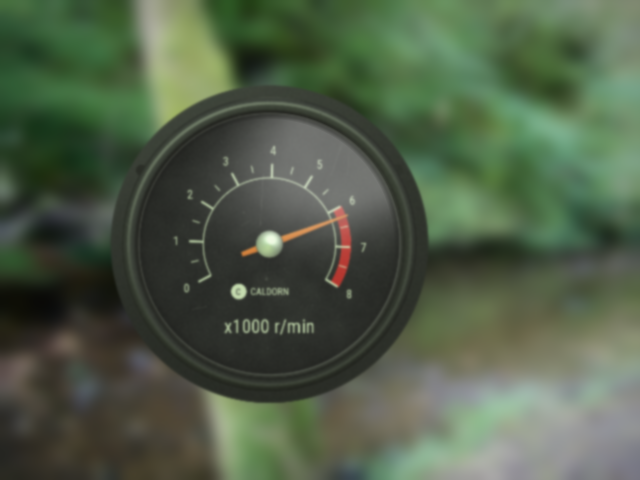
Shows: 6250 rpm
